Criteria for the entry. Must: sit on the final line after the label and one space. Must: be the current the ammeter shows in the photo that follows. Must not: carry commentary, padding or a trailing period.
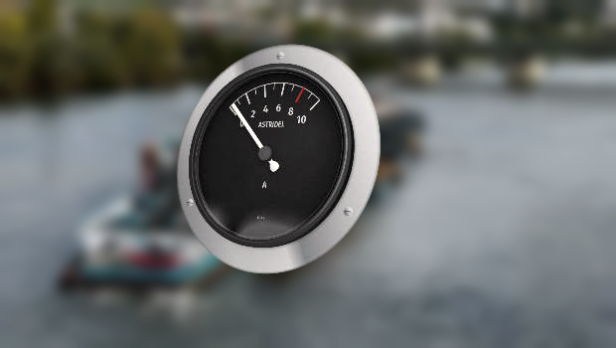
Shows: 0.5 A
